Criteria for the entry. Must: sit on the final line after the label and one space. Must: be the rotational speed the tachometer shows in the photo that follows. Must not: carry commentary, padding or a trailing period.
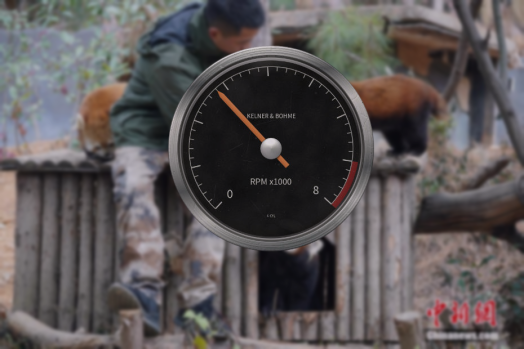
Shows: 2800 rpm
